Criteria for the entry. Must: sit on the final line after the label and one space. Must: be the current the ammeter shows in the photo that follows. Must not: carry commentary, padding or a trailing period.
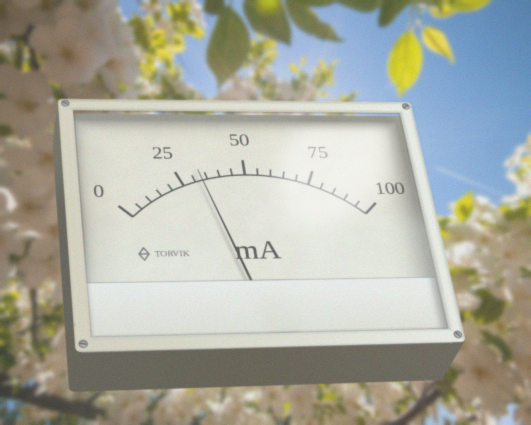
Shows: 32.5 mA
